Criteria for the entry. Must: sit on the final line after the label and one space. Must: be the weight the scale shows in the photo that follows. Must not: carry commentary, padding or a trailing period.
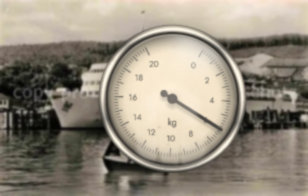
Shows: 6 kg
